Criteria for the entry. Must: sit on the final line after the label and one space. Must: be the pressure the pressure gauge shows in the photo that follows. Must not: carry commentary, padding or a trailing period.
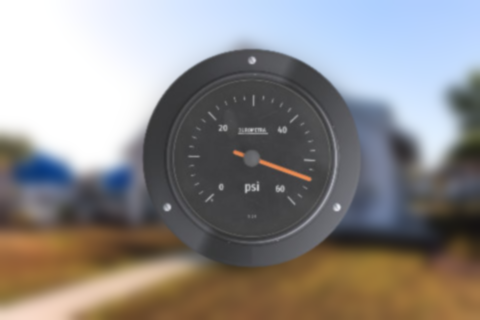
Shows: 54 psi
